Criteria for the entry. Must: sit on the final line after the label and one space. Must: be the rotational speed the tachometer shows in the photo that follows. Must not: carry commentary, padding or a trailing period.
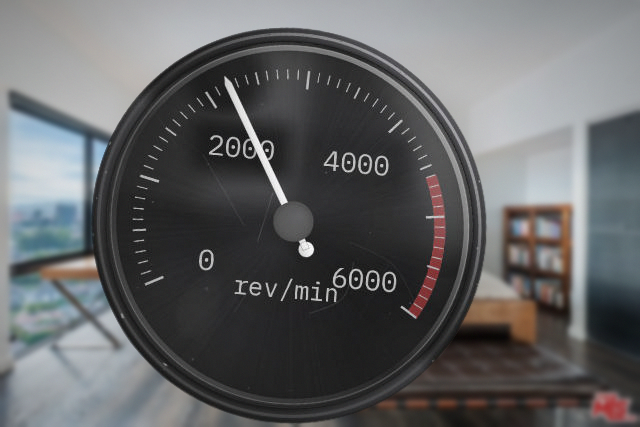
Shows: 2200 rpm
